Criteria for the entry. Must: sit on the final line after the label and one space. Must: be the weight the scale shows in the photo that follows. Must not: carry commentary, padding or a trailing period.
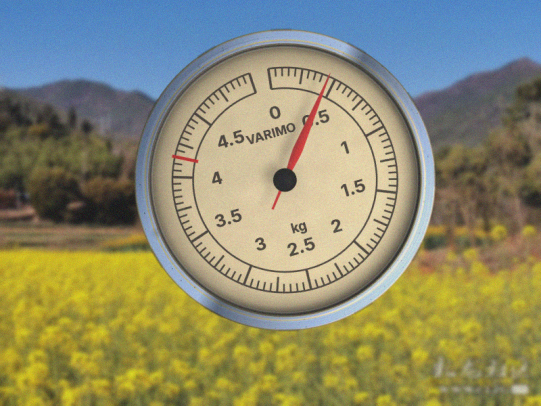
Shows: 0.45 kg
